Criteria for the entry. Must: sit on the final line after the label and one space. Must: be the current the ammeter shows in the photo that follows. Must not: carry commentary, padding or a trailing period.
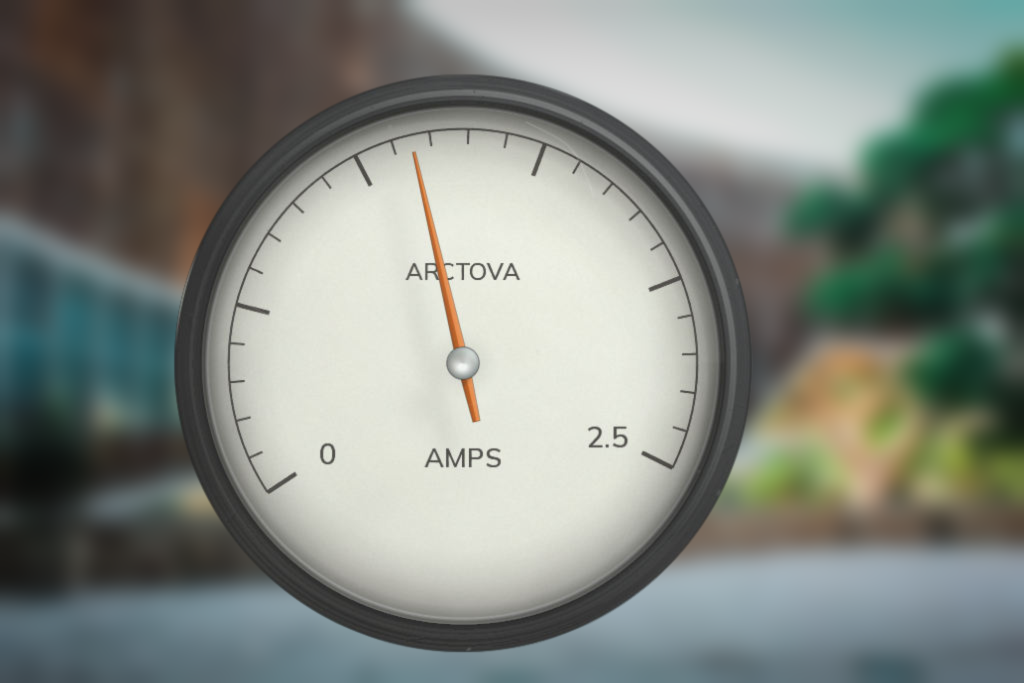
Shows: 1.15 A
